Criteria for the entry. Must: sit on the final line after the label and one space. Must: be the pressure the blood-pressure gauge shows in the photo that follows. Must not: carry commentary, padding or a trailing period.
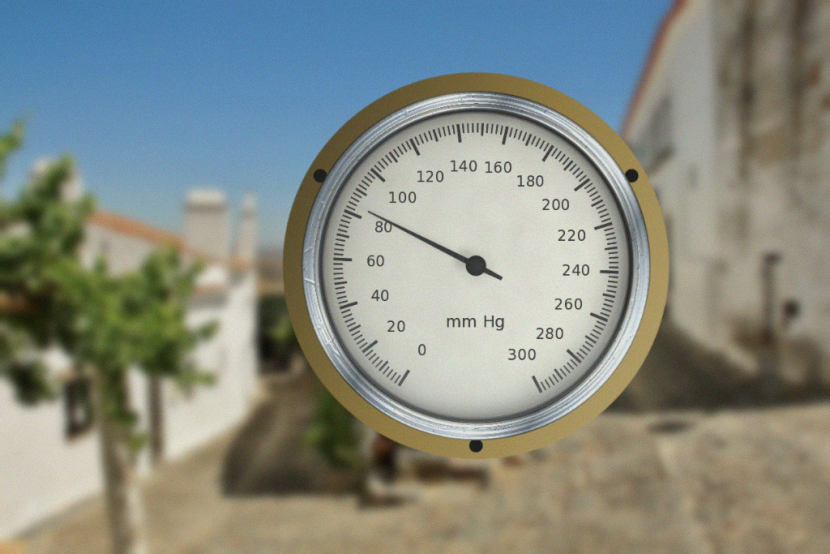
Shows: 84 mmHg
